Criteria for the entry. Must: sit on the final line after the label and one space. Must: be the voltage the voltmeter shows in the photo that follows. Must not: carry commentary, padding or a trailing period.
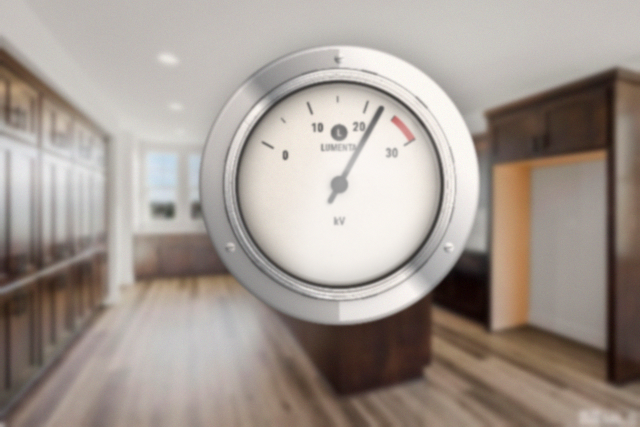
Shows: 22.5 kV
